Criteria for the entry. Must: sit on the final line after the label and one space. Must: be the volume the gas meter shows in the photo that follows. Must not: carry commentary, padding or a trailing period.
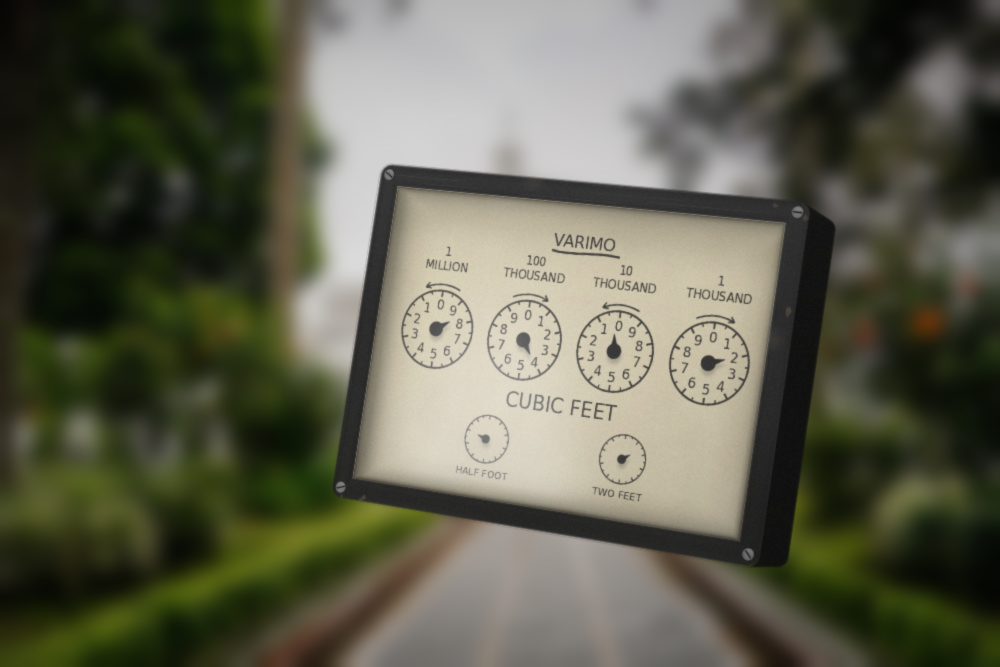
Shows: 840200 ft³
